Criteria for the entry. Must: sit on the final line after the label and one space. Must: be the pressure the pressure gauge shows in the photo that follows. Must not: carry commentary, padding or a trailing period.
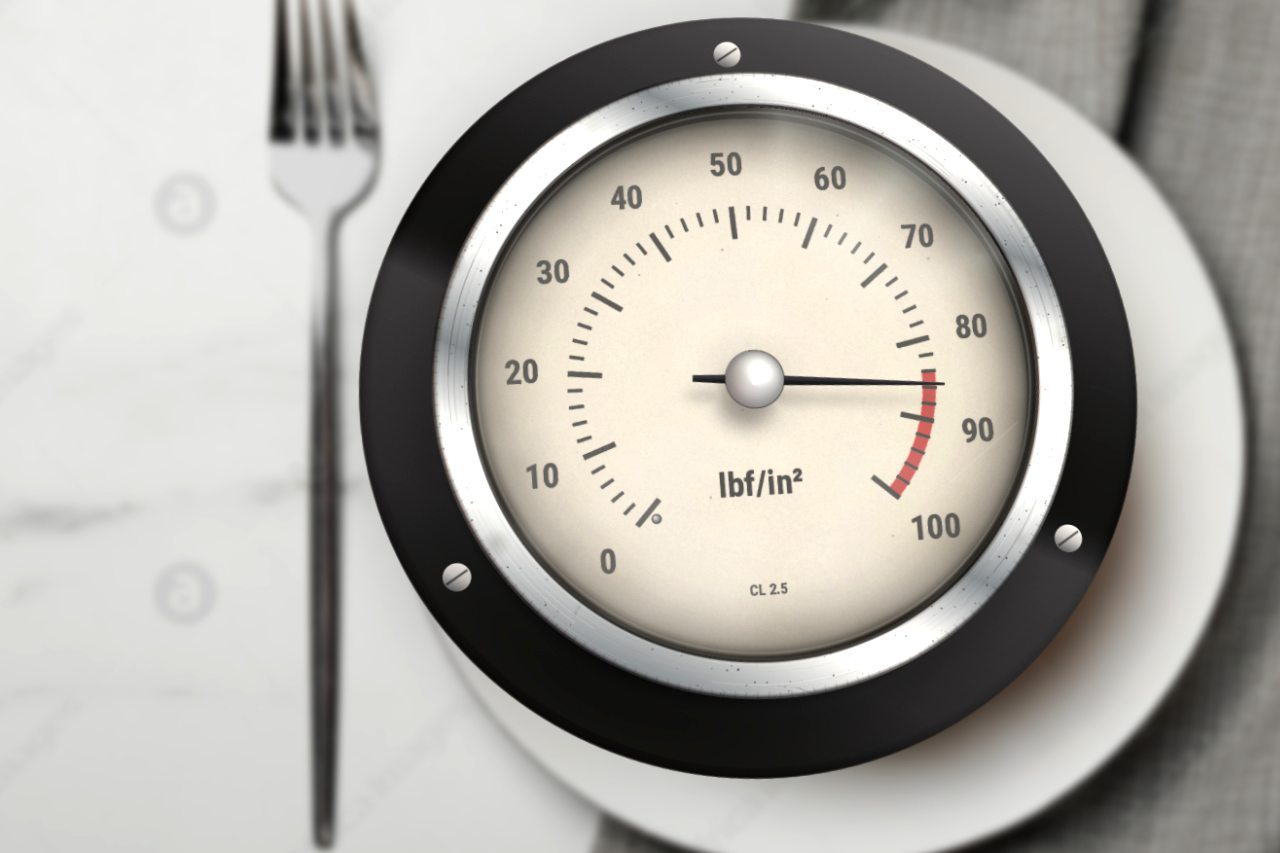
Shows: 86 psi
